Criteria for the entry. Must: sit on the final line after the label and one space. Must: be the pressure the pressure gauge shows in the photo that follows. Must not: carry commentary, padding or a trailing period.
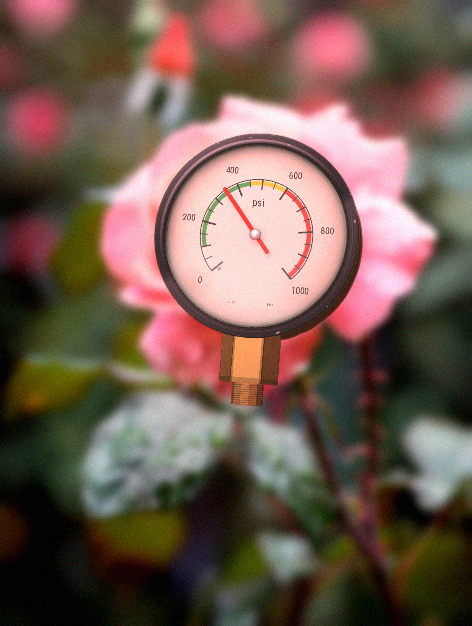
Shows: 350 psi
